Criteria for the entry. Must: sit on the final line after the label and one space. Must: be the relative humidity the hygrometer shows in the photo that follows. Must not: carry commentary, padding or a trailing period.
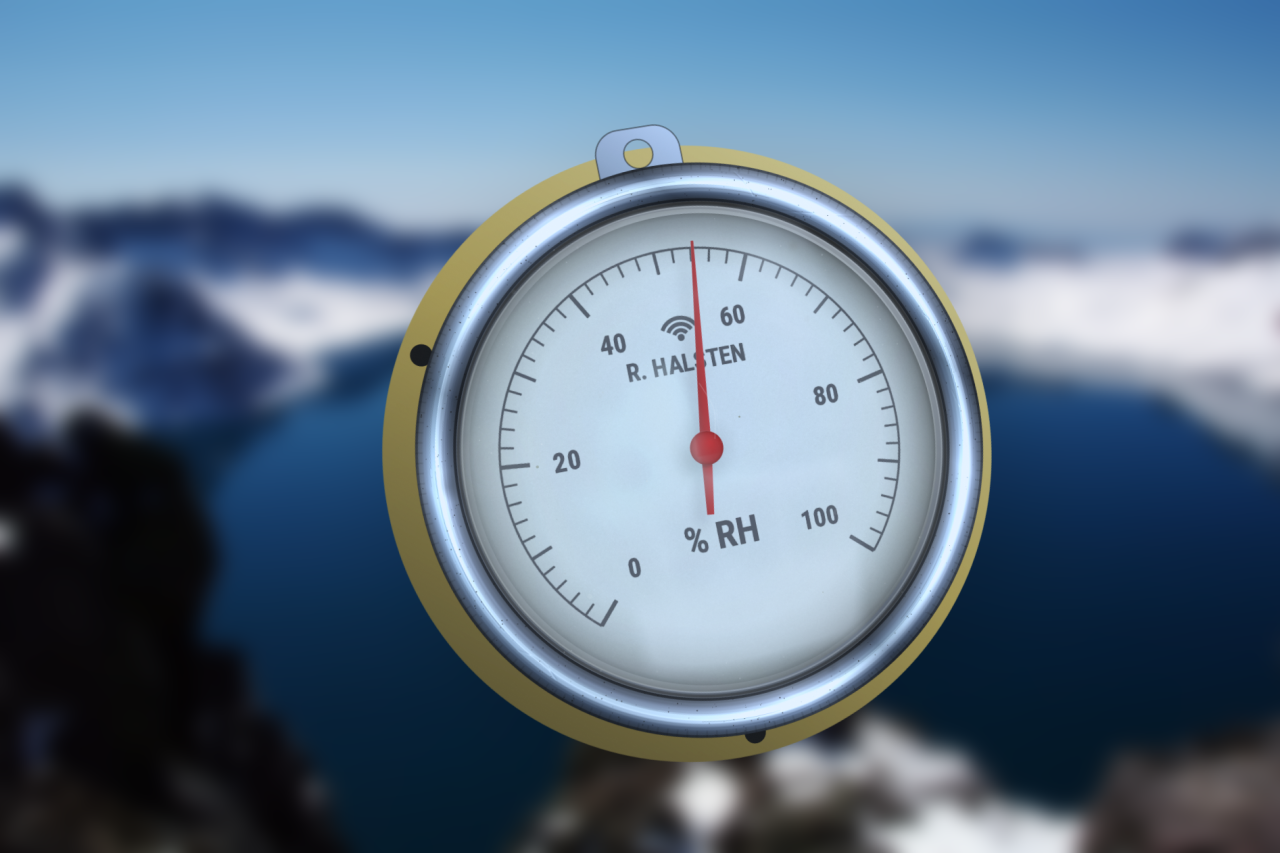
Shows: 54 %
